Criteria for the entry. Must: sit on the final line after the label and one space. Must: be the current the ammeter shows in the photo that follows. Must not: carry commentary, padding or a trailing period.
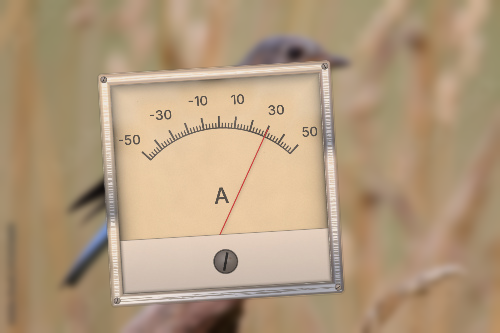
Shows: 30 A
